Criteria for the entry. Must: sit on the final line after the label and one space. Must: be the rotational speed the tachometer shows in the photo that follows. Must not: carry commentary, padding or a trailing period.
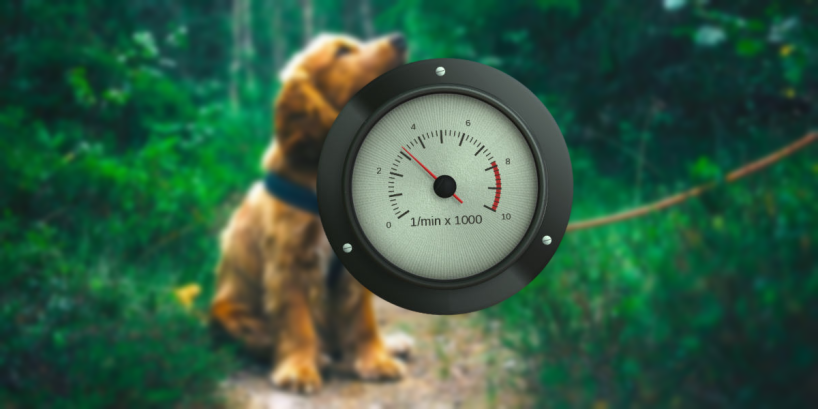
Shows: 3200 rpm
